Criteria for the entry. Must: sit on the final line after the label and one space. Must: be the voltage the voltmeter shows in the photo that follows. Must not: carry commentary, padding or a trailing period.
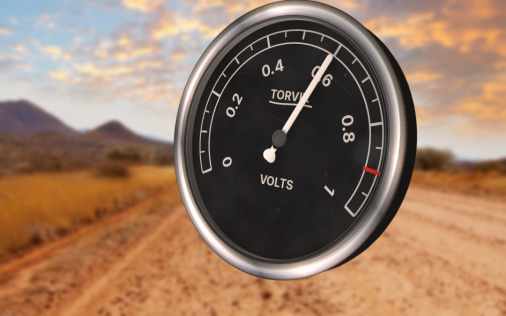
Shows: 0.6 V
